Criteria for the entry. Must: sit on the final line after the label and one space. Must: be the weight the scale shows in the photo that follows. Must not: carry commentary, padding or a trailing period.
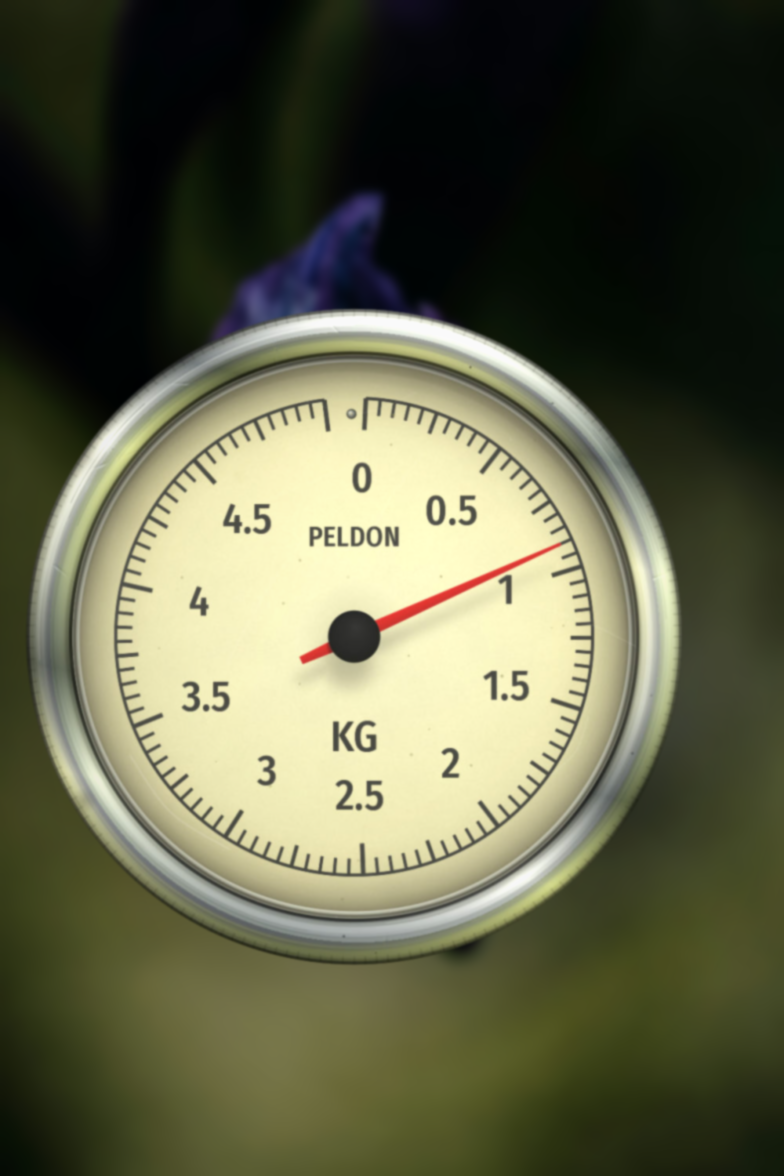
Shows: 0.9 kg
